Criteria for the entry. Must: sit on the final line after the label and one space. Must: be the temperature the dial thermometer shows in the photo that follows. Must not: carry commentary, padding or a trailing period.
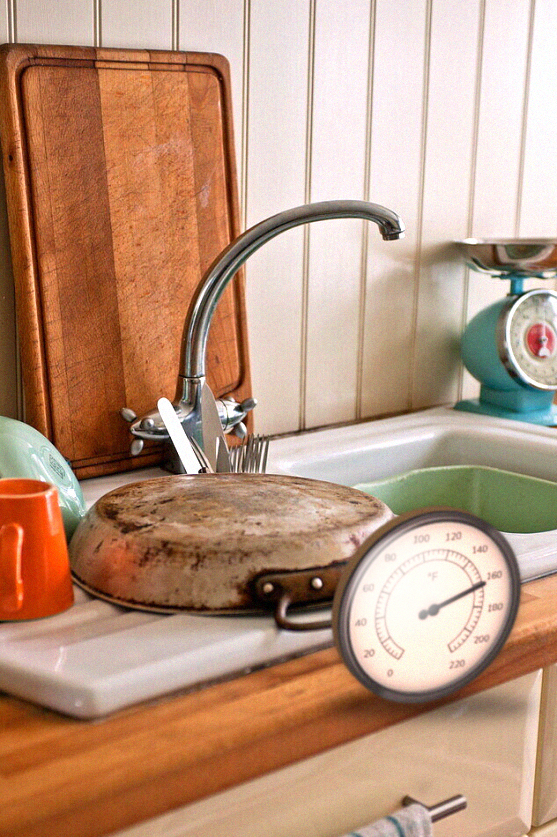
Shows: 160 °F
